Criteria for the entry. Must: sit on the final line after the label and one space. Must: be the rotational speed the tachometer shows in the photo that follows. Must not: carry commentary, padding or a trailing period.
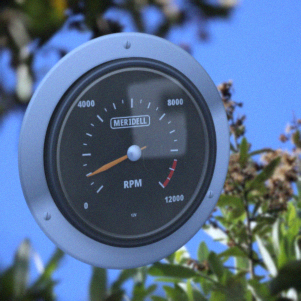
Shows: 1000 rpm
